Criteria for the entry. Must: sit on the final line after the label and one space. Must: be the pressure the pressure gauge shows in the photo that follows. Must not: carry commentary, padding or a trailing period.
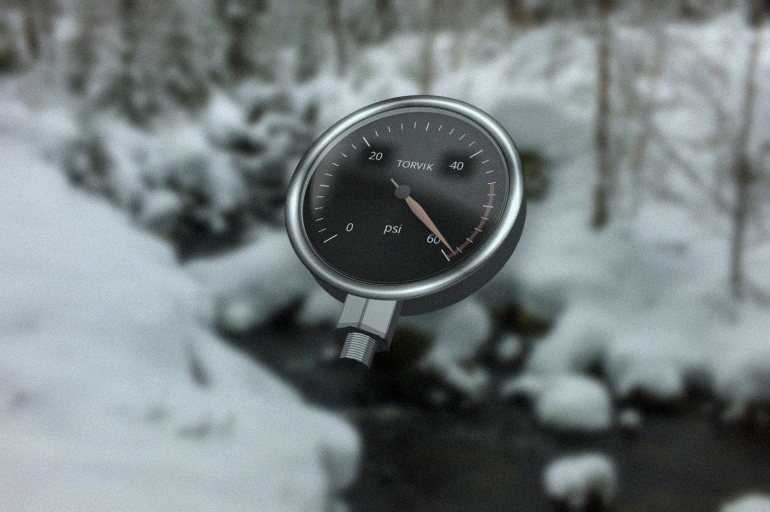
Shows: 59 psi
